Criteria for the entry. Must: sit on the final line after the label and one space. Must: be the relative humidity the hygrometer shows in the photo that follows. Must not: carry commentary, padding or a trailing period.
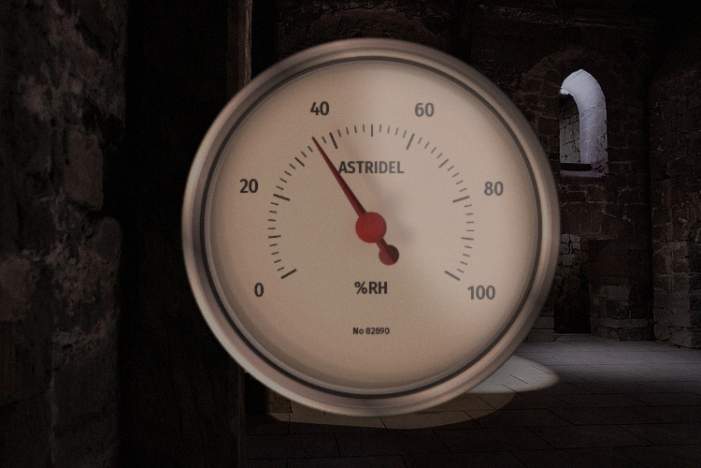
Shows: 36 %
